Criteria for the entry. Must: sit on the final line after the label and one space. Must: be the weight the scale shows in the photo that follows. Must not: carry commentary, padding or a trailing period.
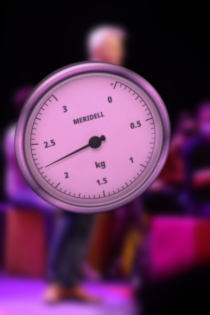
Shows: 2.25 kg
